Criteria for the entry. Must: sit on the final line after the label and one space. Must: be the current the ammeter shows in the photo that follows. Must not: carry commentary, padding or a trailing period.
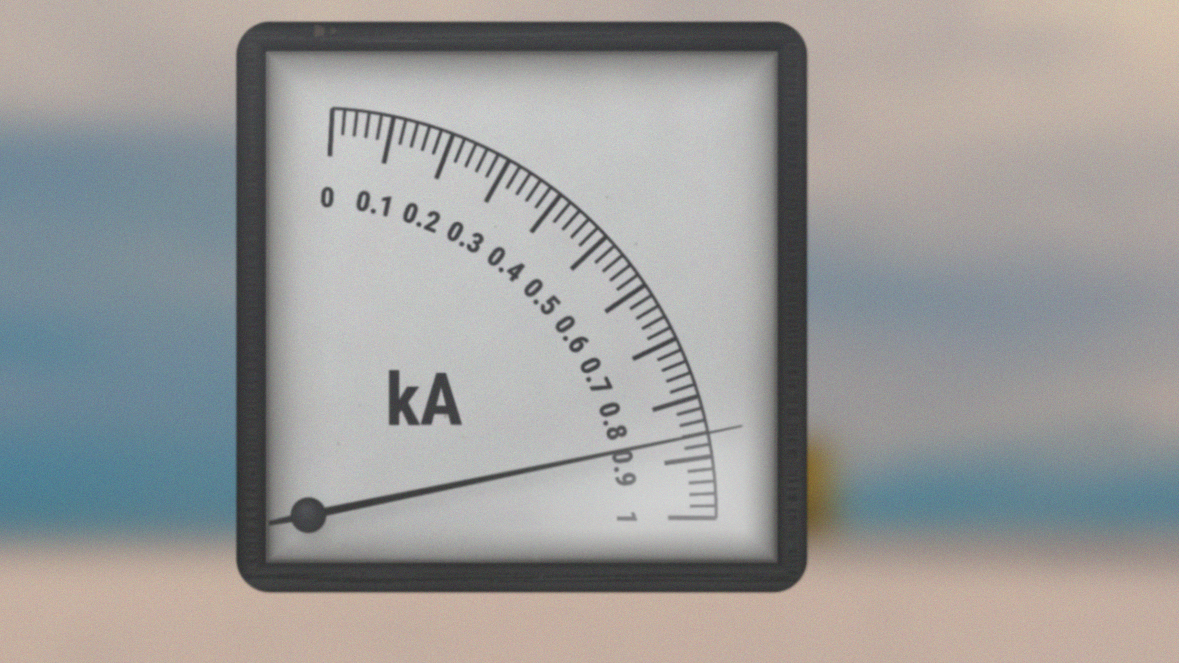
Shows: 0.86 kA
